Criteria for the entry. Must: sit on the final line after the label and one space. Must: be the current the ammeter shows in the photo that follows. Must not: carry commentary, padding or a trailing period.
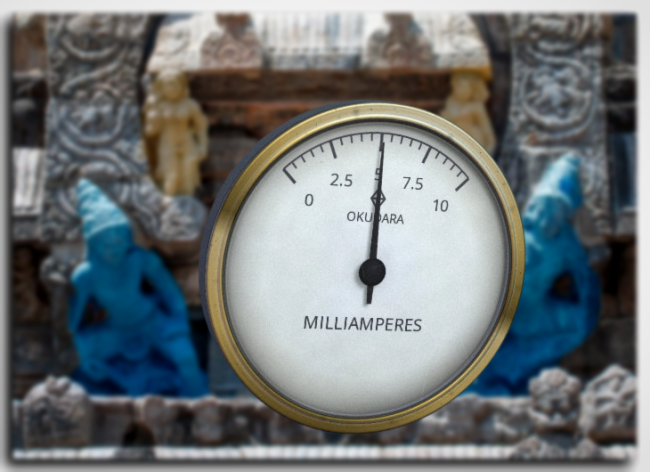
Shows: 5 mA
